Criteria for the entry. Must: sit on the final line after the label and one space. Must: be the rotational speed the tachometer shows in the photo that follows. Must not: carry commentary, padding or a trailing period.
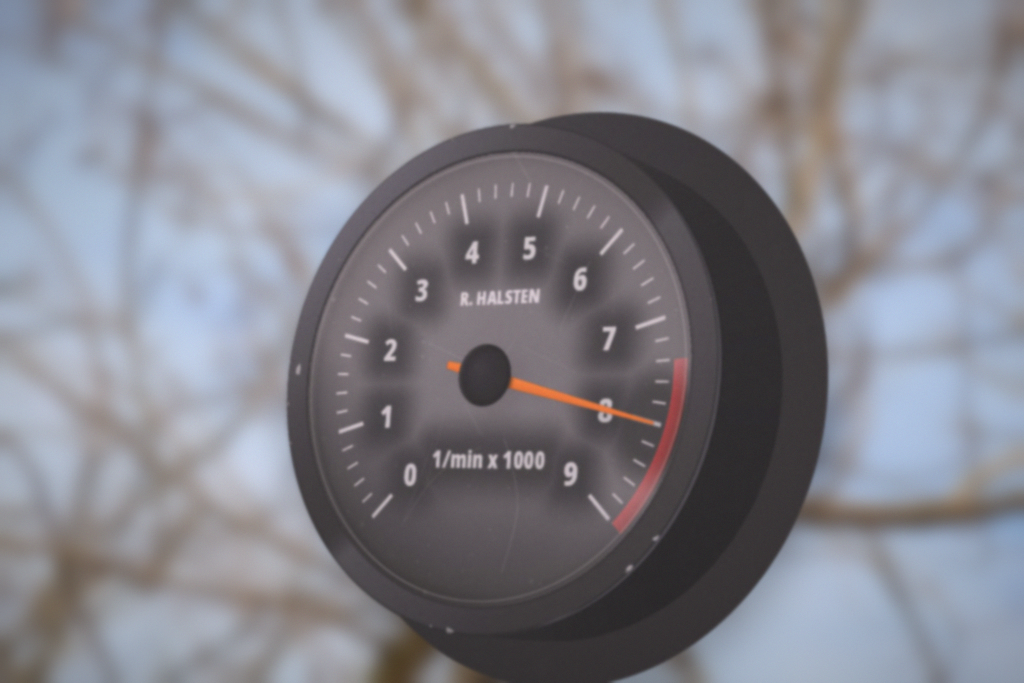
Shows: 8000 rpm
